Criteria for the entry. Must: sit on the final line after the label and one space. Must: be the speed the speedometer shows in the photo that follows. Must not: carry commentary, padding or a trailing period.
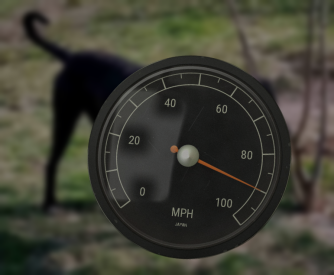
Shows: 90 mph
